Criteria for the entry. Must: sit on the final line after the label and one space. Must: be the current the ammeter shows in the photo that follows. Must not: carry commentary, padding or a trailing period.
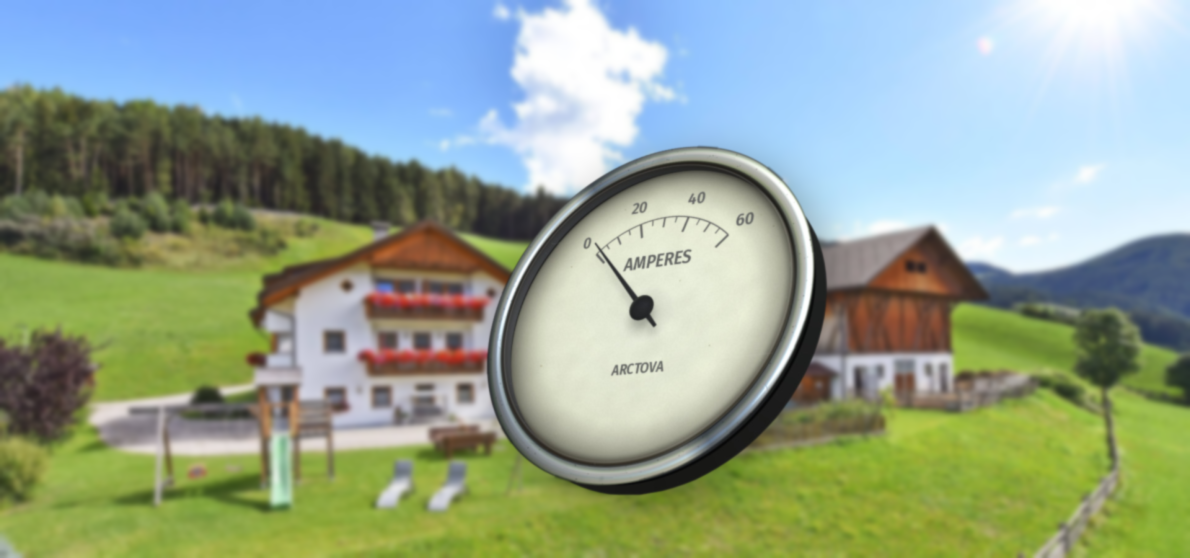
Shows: 2.5 A
